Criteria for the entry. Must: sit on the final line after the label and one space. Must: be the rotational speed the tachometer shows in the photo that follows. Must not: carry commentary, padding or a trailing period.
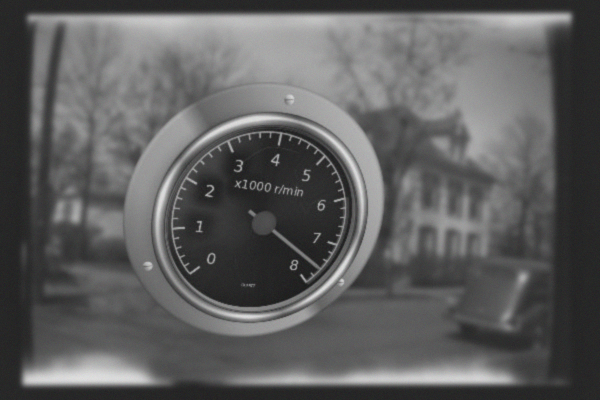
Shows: 7600 rpm
